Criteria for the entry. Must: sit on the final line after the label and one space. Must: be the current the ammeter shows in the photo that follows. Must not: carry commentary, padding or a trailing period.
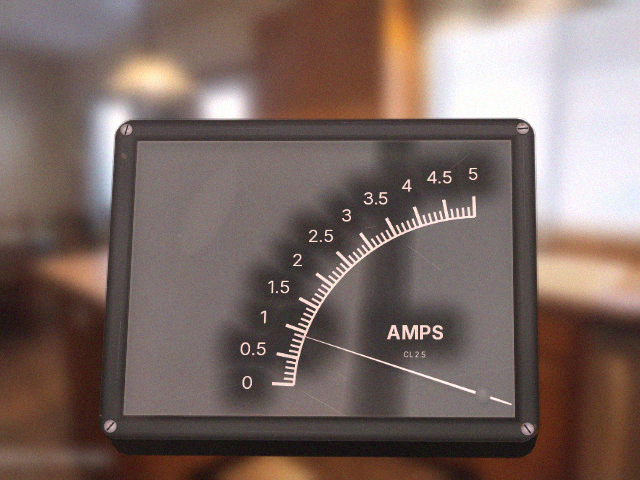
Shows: 0.9 A
